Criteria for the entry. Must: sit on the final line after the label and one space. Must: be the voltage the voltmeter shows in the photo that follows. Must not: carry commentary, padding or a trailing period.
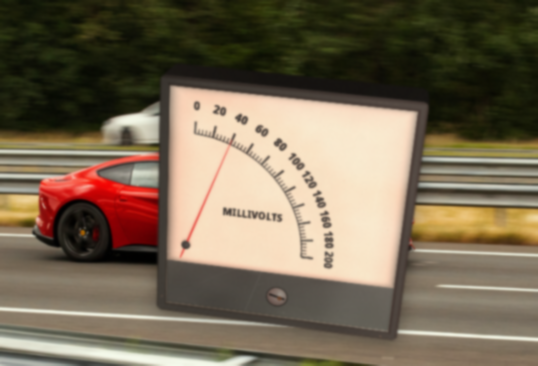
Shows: 40 mV
